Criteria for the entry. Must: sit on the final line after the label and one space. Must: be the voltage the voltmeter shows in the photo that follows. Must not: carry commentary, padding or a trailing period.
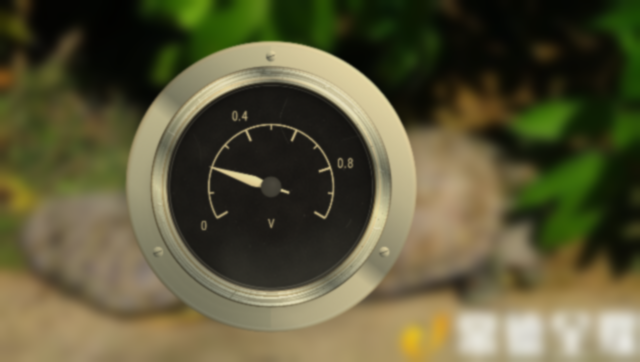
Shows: 0.2 V
